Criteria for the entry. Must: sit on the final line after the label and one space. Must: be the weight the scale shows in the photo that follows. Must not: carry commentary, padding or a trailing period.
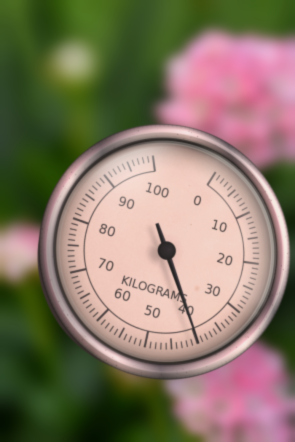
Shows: 40 kg
